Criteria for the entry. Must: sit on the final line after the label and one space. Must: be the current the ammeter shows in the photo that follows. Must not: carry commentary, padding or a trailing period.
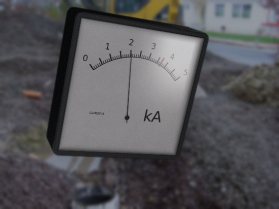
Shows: 2 kA
